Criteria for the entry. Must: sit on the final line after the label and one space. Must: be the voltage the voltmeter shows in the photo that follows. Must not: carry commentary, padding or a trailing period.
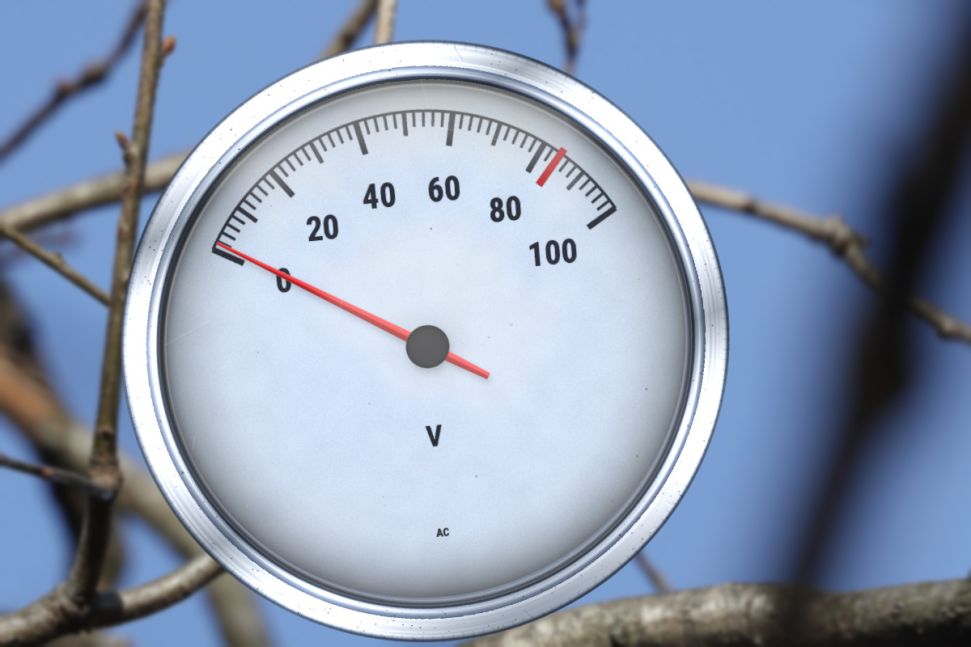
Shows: 2 V
